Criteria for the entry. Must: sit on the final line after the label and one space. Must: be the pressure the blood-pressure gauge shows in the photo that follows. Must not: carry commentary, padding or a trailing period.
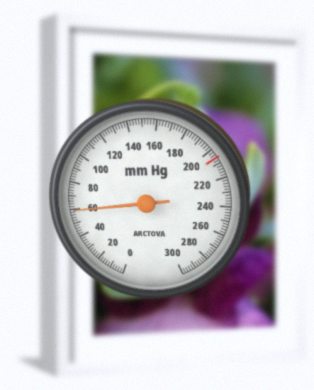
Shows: 60 mmHg
